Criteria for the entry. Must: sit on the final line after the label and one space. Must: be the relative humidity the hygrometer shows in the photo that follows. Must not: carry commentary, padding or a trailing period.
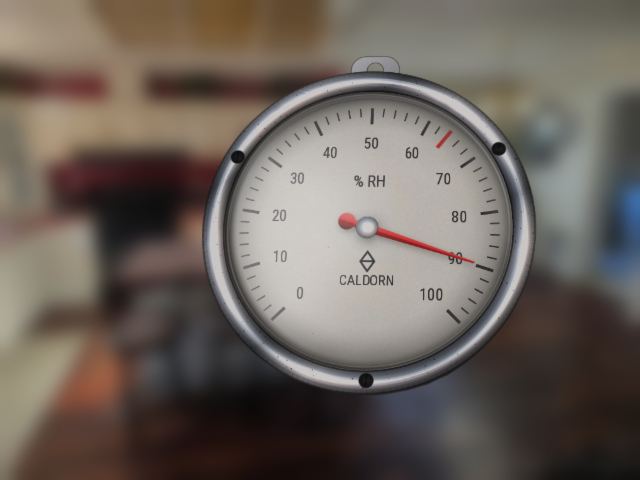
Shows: 90 %
